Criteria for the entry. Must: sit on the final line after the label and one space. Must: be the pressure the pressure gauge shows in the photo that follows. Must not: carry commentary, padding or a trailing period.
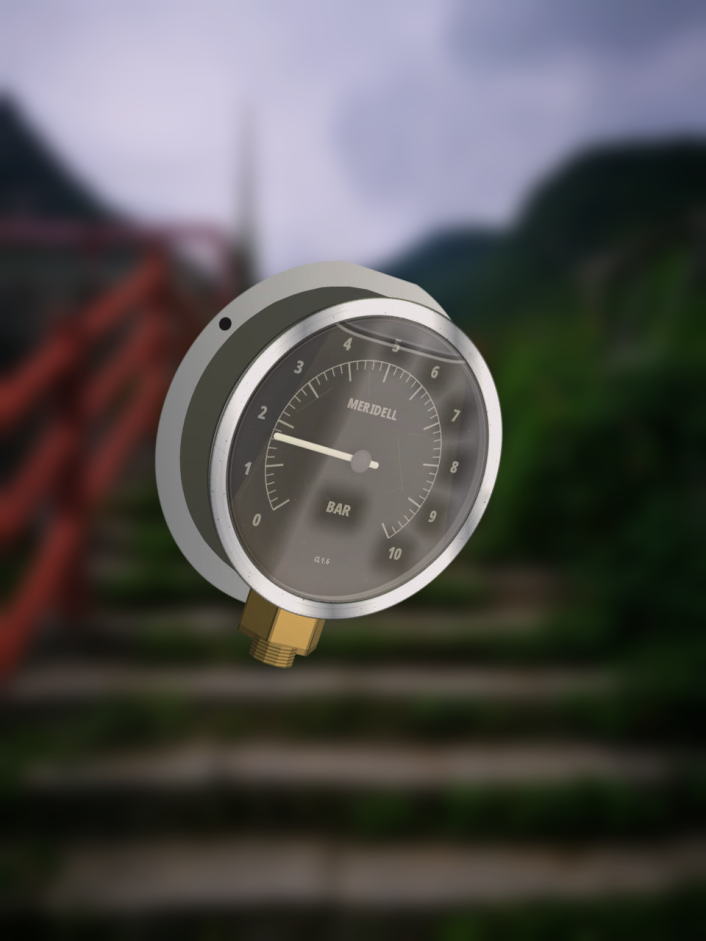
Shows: 1.7 bar
